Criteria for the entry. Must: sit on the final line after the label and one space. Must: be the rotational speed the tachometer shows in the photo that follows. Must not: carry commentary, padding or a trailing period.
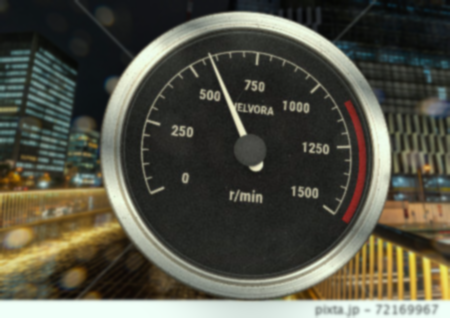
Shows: 575 rpm
